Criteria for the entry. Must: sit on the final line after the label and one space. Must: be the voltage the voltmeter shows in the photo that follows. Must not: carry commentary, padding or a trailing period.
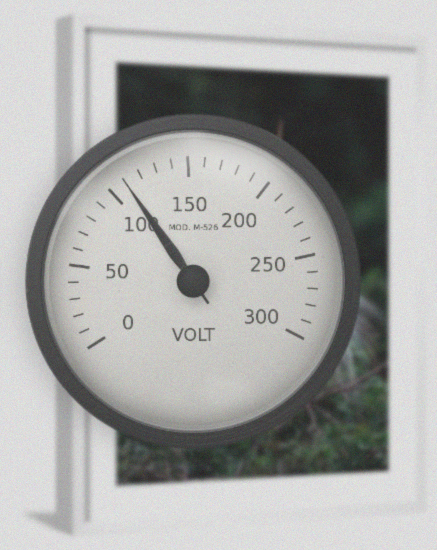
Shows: 110 V
